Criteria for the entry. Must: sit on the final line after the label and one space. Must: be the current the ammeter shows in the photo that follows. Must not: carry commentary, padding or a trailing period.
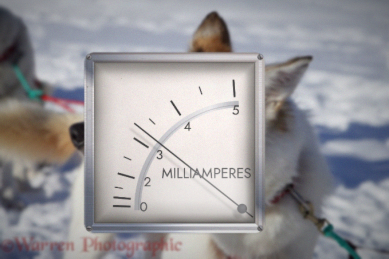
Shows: 3.25 mA
